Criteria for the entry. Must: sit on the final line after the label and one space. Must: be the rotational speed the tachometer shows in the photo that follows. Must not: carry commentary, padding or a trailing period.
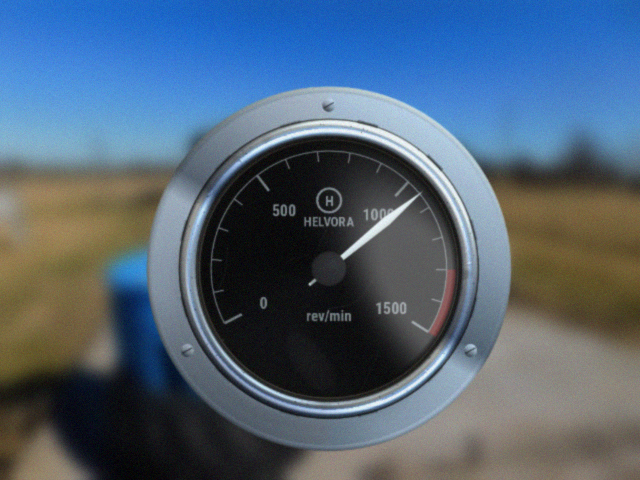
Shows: 1050 rpm
